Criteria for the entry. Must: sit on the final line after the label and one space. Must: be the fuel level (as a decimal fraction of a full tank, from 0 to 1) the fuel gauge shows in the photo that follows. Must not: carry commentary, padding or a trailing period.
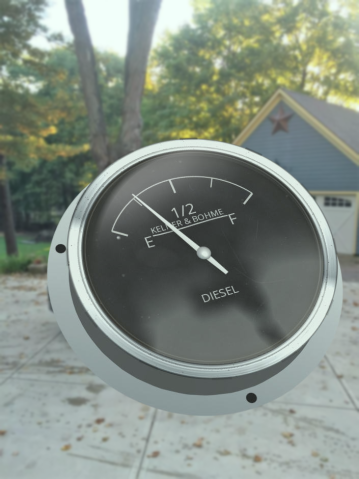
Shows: 0.25
